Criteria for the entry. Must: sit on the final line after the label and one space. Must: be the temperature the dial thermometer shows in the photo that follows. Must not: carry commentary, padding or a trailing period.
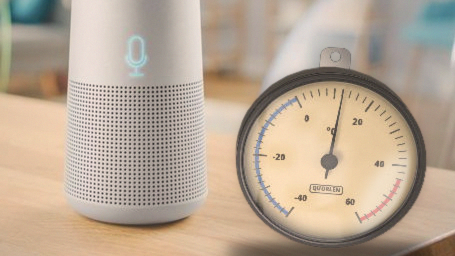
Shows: 12 °C
